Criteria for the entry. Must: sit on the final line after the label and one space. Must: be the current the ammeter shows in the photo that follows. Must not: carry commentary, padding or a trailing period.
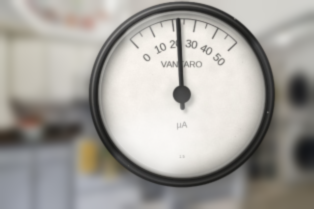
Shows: 22.5 µA
